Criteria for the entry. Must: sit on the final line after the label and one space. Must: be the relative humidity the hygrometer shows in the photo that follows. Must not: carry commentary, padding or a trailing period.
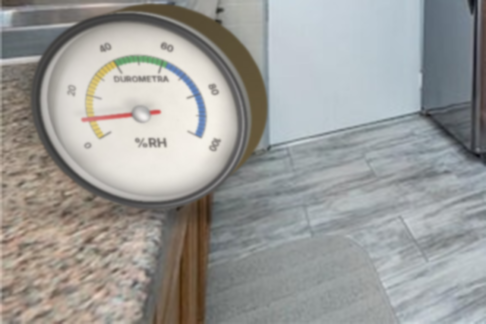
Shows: 10 %
